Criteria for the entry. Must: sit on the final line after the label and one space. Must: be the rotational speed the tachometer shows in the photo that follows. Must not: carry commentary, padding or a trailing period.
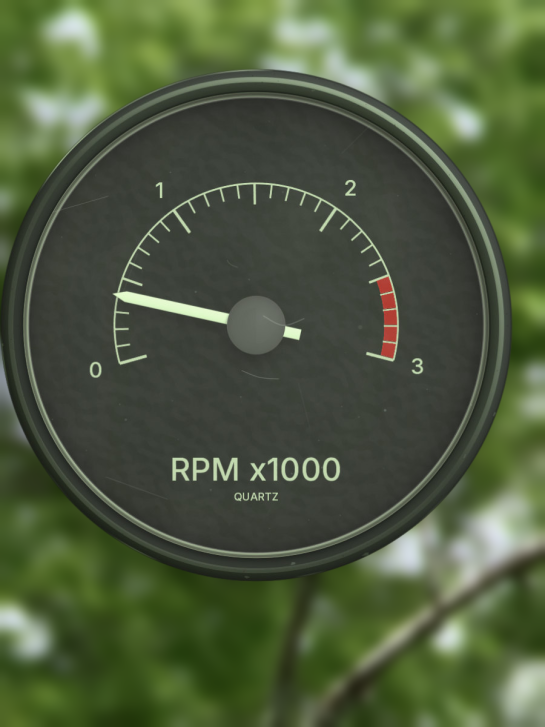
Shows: 400 rpm
